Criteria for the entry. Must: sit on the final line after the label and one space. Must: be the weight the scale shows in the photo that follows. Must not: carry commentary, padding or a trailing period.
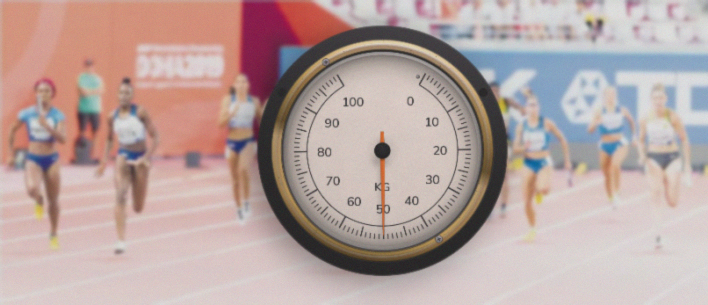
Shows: 50 kg
